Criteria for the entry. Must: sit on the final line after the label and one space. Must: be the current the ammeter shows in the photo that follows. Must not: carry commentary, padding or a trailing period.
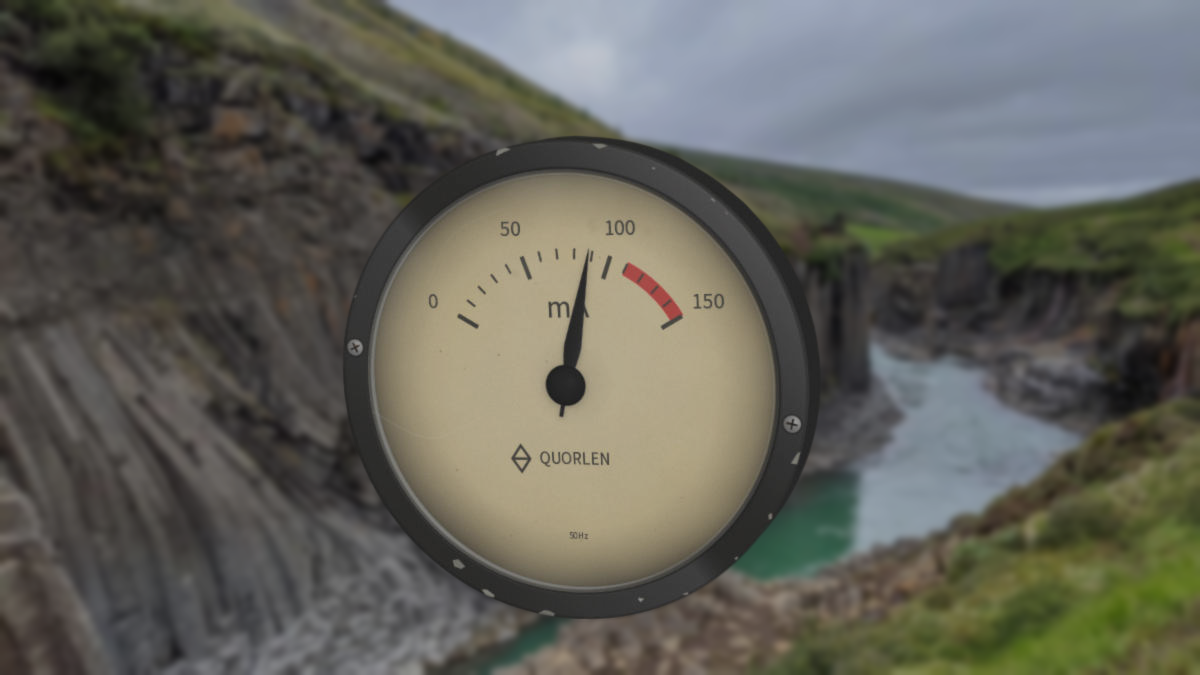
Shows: 90 mA
